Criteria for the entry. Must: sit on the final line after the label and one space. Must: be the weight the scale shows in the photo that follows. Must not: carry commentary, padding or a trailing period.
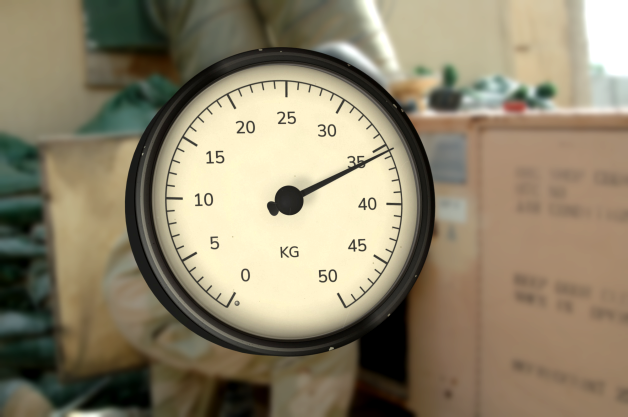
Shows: 35.5 kg
